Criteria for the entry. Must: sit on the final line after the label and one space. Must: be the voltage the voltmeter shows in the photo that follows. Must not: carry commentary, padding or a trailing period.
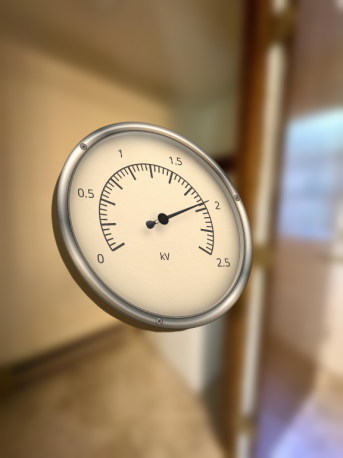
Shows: 1.95 kV
